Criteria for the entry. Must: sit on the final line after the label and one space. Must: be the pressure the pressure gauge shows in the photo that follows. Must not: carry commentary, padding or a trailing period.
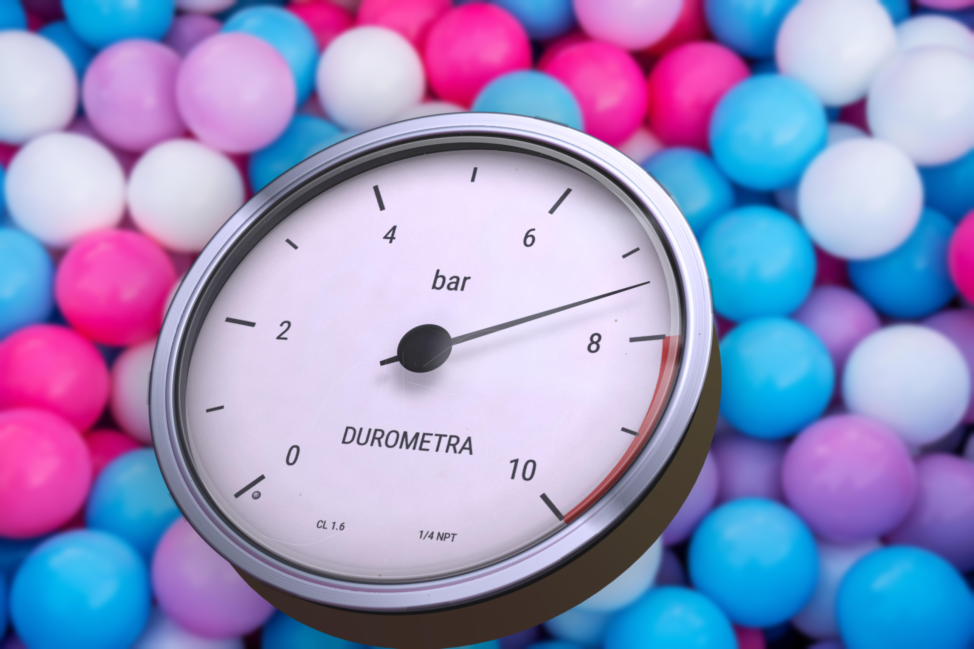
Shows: 7.5 bar
